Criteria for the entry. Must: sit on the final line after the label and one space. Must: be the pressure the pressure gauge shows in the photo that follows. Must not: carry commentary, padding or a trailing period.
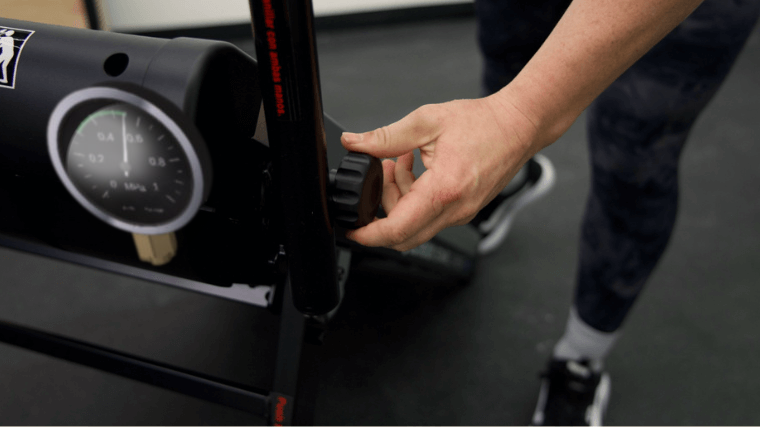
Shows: 0.55 MPa
